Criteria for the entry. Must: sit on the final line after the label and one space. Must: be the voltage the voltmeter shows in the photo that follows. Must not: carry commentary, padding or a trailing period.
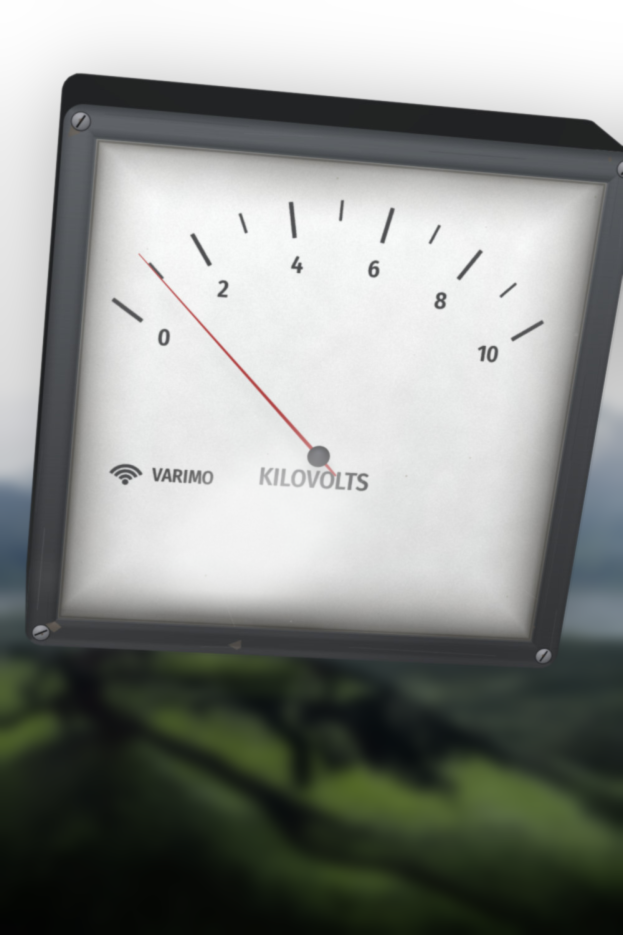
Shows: 1 kV
